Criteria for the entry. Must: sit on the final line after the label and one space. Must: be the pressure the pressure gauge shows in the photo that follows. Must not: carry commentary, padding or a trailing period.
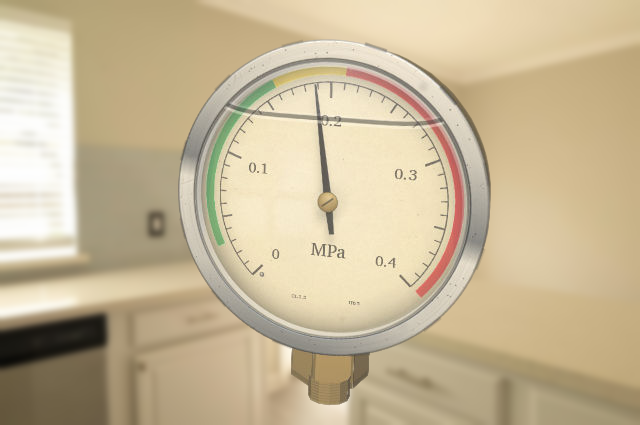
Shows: 0.19 MPa
